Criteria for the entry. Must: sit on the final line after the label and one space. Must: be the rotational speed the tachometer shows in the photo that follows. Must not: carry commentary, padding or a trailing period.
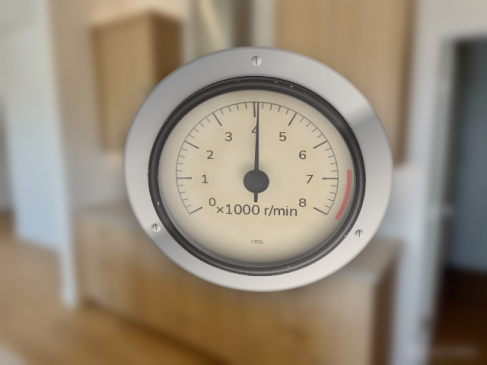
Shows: 4100 rpm
